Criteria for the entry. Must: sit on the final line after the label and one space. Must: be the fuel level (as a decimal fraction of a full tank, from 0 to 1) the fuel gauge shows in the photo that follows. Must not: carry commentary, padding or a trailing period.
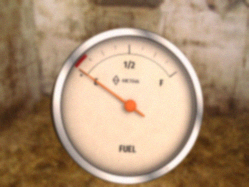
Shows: 0
